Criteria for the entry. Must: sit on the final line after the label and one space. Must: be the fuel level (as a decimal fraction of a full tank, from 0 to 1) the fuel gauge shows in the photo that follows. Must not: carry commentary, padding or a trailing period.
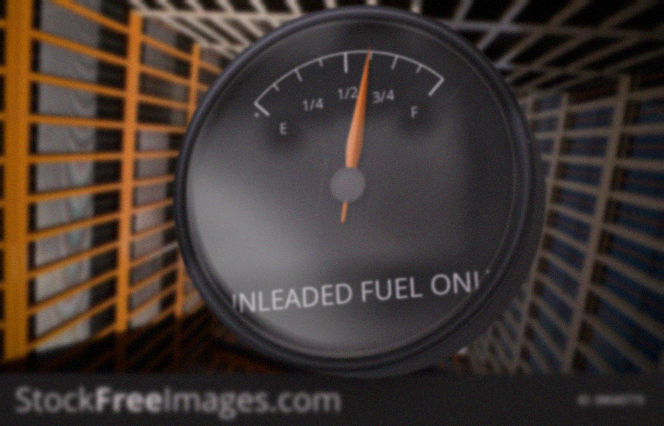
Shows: 0.625
